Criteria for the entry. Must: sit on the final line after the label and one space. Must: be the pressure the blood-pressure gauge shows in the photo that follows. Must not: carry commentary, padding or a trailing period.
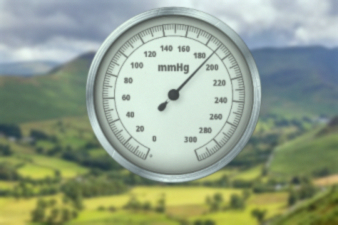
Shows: 190 mmHg
